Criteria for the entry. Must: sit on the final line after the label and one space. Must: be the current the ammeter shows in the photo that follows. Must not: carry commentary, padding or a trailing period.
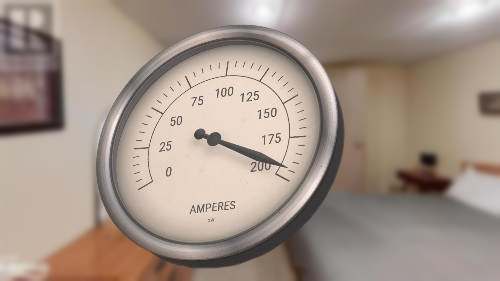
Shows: 195 A
